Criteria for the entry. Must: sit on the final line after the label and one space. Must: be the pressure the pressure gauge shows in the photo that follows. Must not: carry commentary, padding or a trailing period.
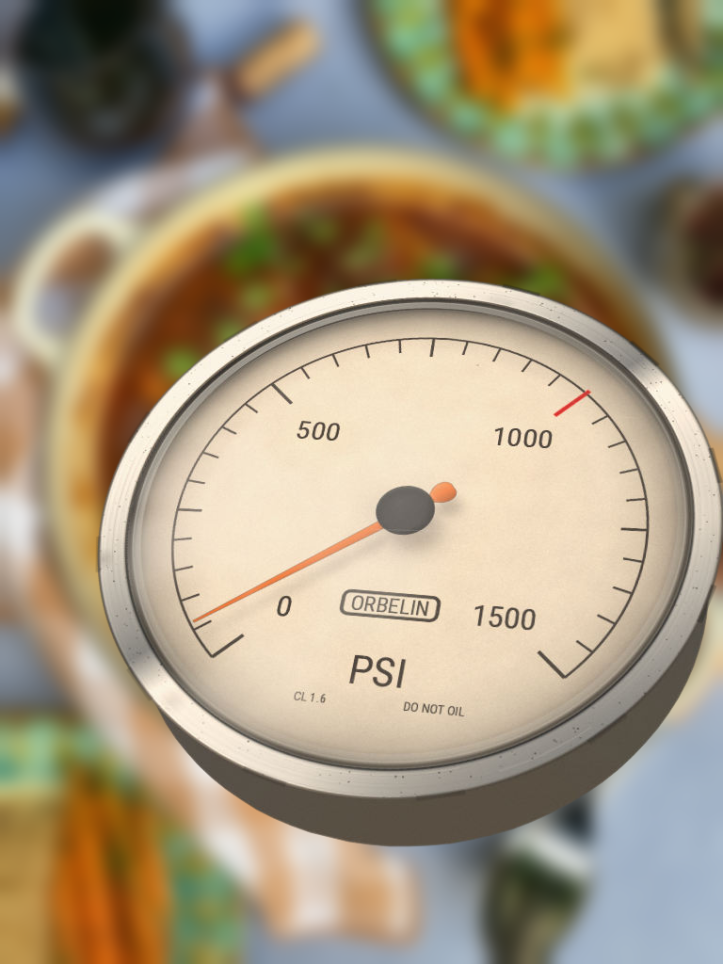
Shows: 50 psi
